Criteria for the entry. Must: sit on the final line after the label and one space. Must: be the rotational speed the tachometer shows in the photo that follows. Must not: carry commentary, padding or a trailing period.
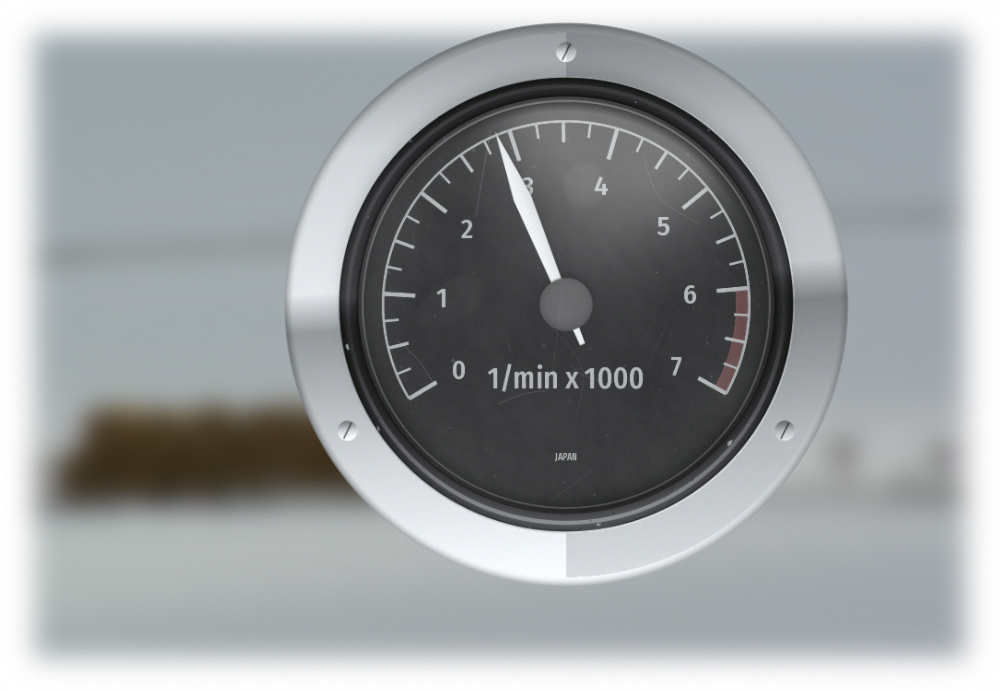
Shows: 2875 rpm
